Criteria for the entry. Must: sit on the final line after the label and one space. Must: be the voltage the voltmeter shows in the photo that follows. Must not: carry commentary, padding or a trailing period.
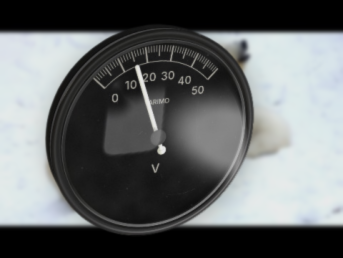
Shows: 15 V
